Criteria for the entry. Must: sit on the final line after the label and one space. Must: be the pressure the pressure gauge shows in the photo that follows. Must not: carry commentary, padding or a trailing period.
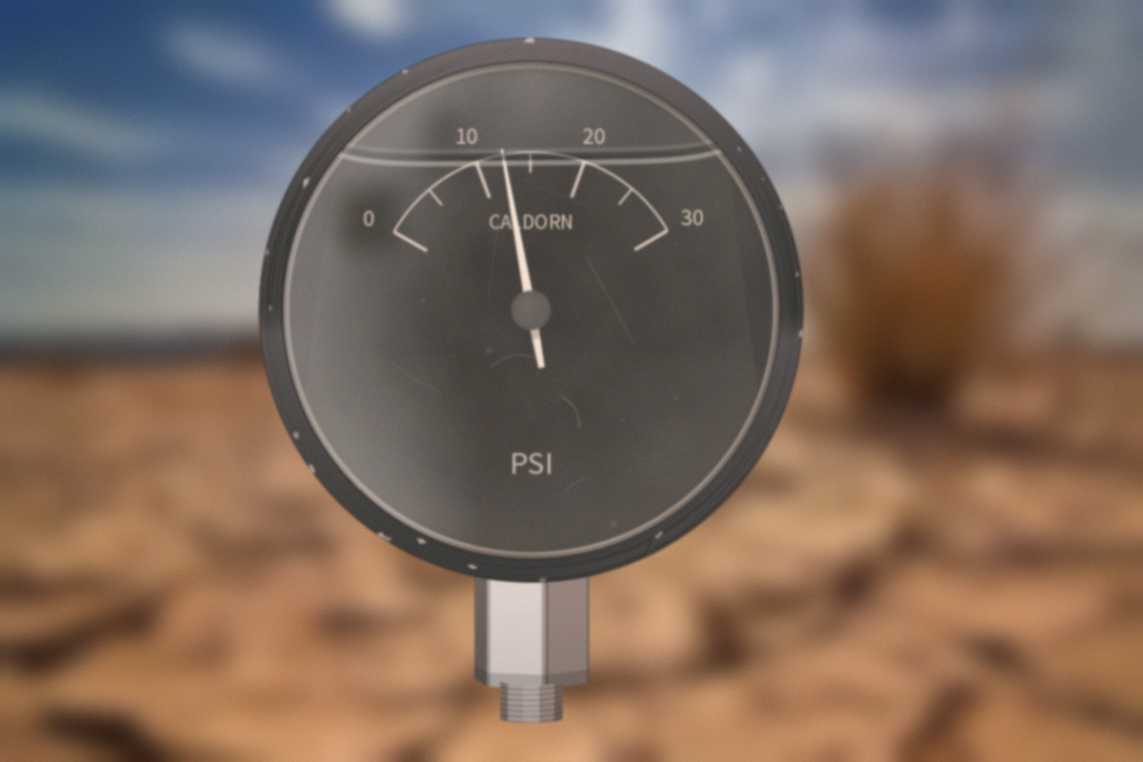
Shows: 12.5 psi
